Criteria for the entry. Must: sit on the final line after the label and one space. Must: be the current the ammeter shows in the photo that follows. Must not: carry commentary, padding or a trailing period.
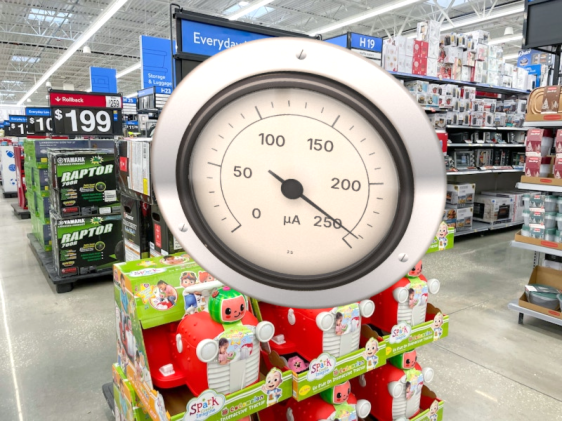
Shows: 240 µA
